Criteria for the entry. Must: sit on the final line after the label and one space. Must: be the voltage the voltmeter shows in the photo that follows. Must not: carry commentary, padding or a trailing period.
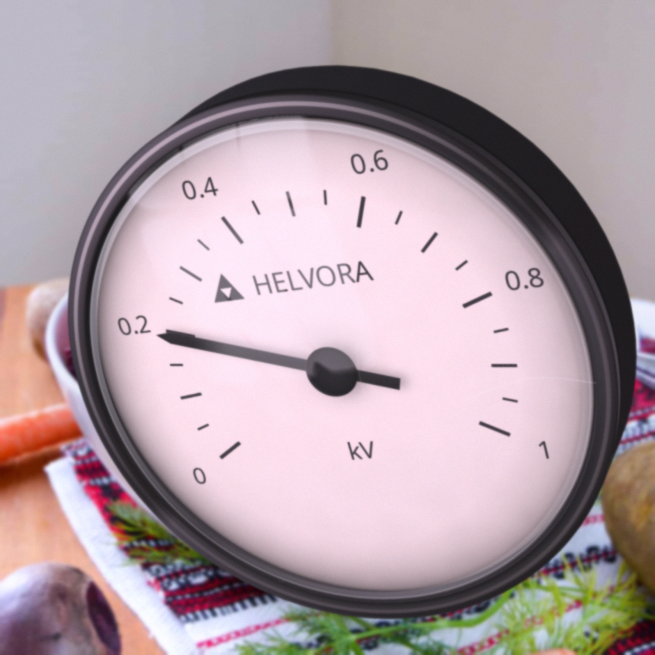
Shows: 0.2 kV
